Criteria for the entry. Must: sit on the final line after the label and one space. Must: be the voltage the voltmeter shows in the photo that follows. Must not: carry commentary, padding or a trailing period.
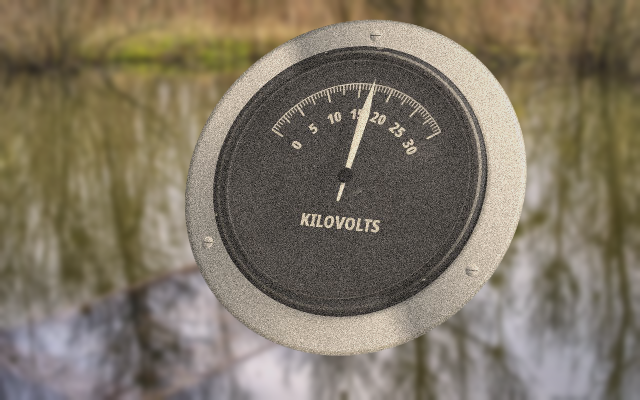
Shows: 17.5 kV
